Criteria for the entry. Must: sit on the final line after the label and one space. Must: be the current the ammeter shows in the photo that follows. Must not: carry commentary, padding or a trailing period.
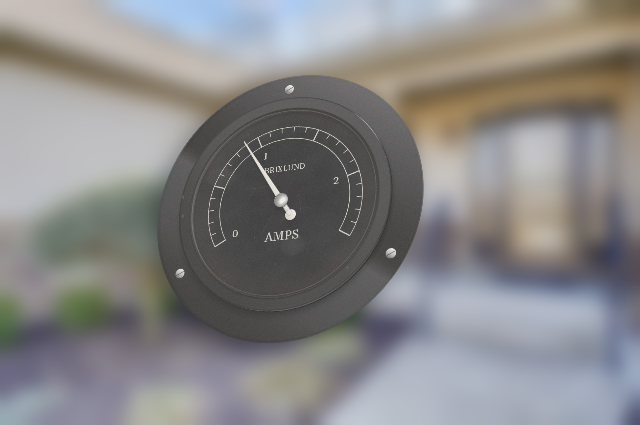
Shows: 0.9 A
